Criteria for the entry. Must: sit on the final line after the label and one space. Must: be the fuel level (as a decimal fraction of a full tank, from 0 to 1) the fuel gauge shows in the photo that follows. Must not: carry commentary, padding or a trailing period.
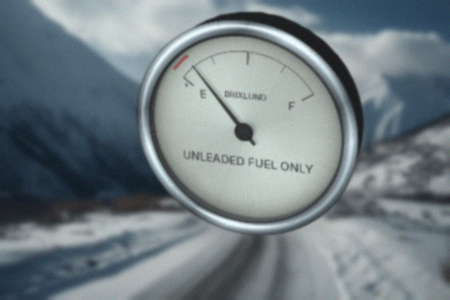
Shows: 0.125
